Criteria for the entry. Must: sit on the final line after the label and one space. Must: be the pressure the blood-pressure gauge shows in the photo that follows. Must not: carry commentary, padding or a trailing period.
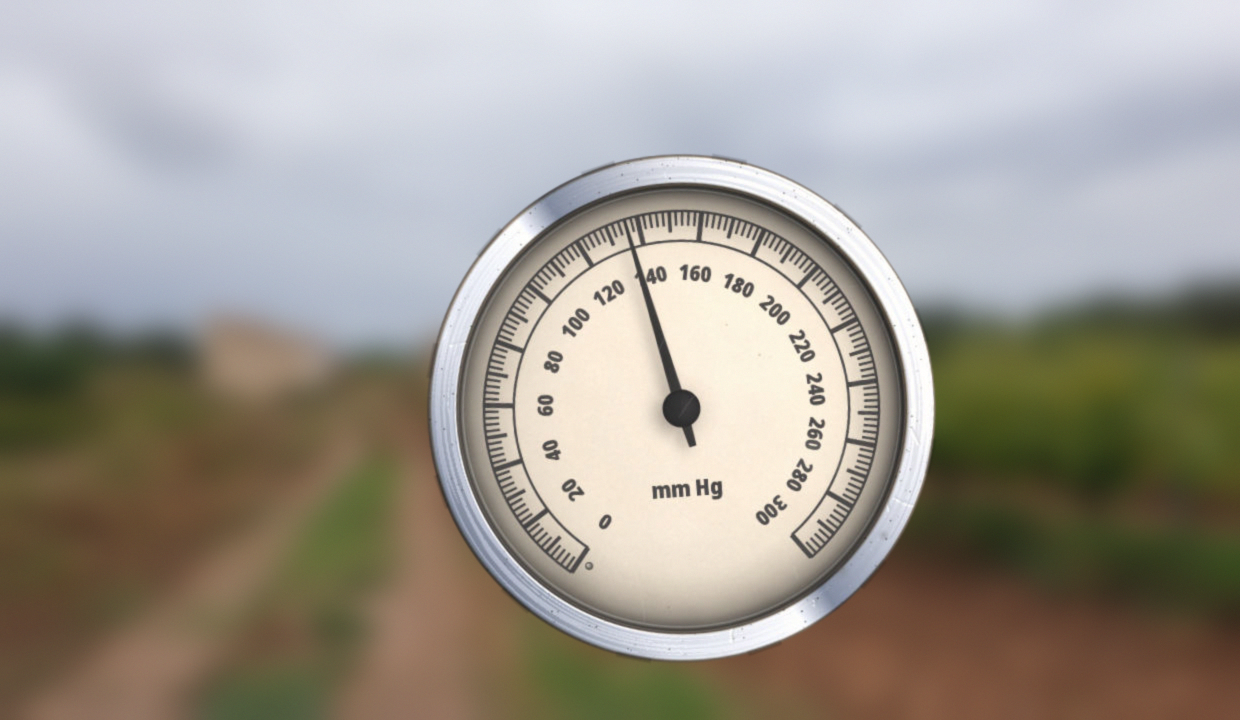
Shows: 136 mmHg
